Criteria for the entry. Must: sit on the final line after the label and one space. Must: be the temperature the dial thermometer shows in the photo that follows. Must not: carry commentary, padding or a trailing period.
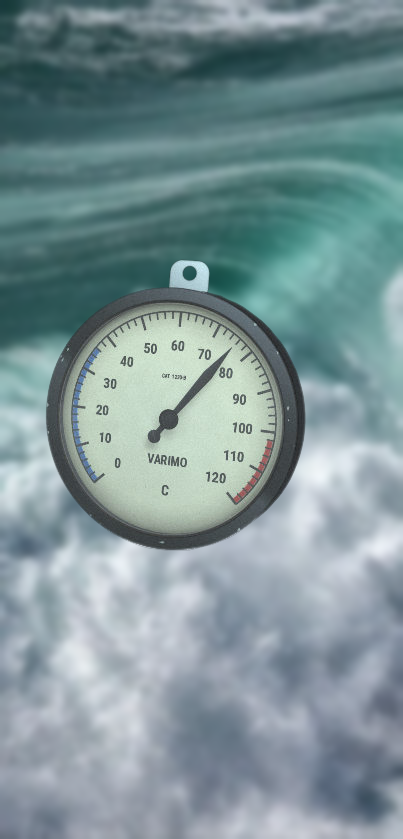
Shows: 76 °C
